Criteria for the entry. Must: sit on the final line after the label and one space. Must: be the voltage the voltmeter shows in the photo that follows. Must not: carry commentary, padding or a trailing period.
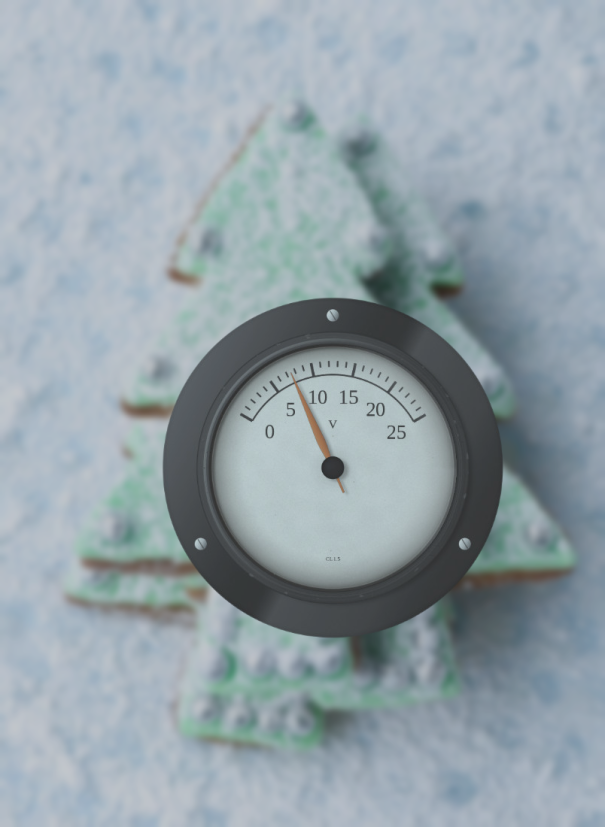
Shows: 7.5 V
